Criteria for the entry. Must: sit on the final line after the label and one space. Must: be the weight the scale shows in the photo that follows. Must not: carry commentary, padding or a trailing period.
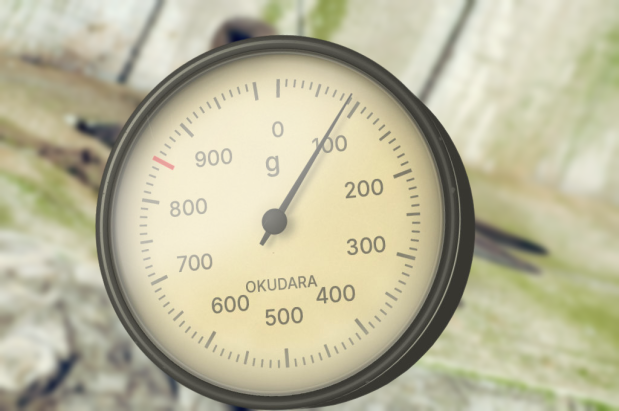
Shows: 90 g
